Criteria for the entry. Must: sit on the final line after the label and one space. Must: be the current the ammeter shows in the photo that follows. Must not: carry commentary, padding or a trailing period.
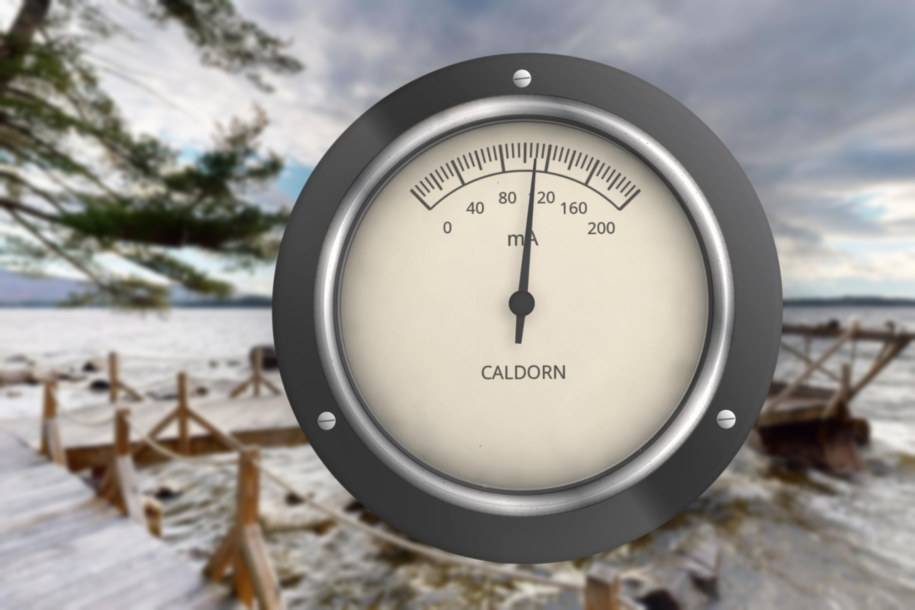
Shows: 110 mA
